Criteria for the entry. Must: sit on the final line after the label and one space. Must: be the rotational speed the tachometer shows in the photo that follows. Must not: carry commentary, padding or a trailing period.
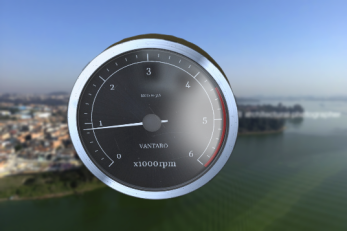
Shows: 900 rpm
